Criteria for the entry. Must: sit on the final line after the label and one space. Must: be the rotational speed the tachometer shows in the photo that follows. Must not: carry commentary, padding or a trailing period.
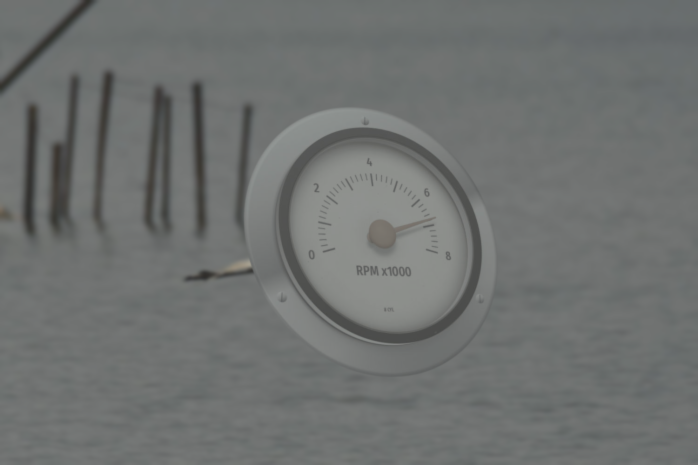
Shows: 6800 rpm
